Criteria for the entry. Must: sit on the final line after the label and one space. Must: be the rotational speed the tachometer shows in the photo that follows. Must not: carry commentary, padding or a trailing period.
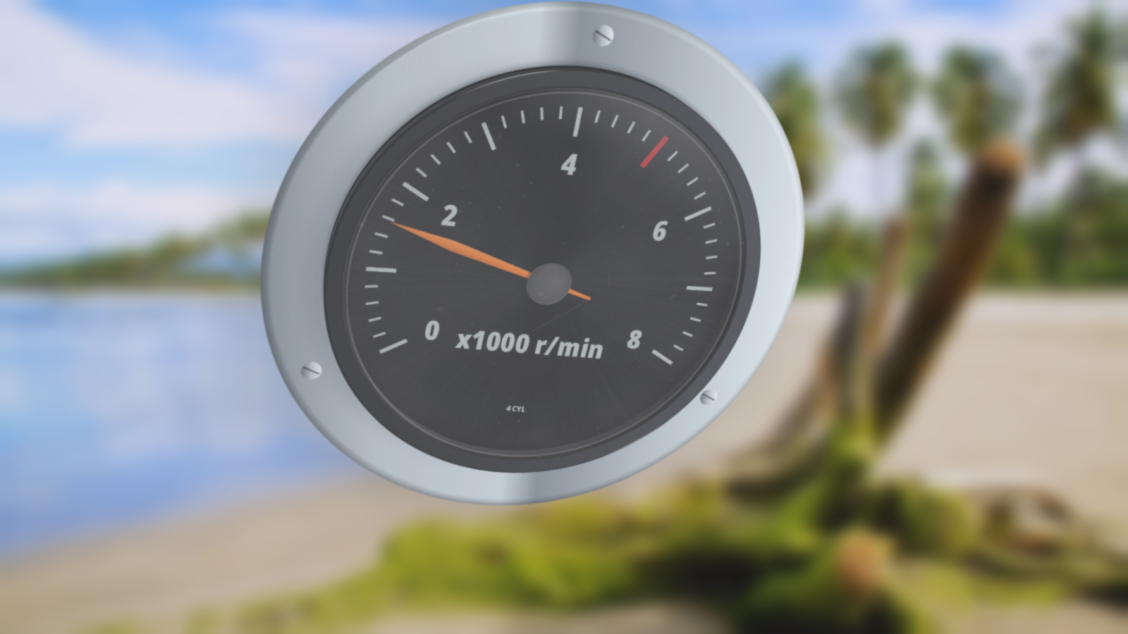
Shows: 1600 rpm
